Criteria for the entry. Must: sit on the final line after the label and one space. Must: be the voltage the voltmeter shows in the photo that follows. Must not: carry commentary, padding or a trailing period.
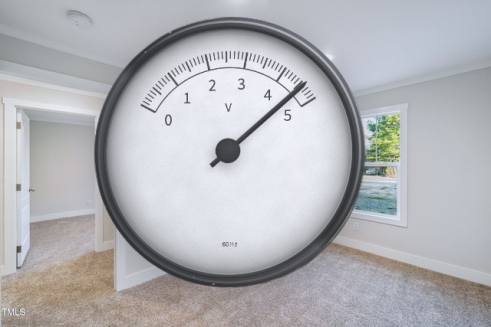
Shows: 4.6 V
